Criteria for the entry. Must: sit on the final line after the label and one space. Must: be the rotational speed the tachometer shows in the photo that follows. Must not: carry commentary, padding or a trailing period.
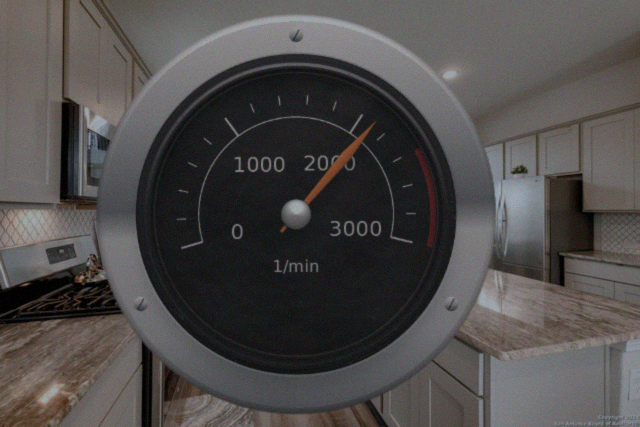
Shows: 2100 rpm
